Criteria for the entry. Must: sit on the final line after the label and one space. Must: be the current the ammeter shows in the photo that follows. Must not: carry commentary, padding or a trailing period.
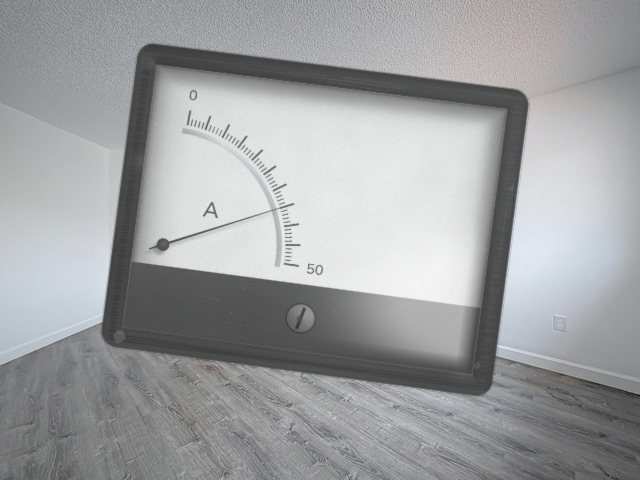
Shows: 35 A
